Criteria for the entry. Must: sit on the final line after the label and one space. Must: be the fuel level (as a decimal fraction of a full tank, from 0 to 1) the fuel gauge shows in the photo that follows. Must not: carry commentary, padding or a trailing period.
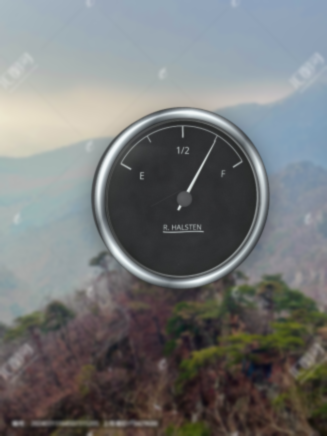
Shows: 0.75
